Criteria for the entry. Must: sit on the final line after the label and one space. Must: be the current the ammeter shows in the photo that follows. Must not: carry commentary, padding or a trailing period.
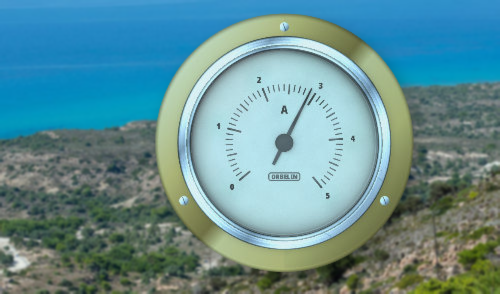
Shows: 2.9 A
